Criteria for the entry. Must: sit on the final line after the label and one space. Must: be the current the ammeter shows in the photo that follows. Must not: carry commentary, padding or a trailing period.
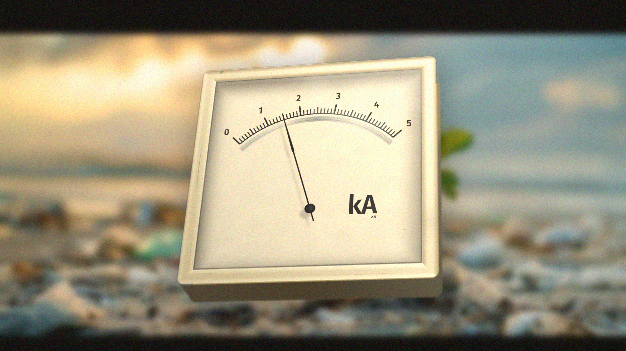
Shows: 1.5 kA
